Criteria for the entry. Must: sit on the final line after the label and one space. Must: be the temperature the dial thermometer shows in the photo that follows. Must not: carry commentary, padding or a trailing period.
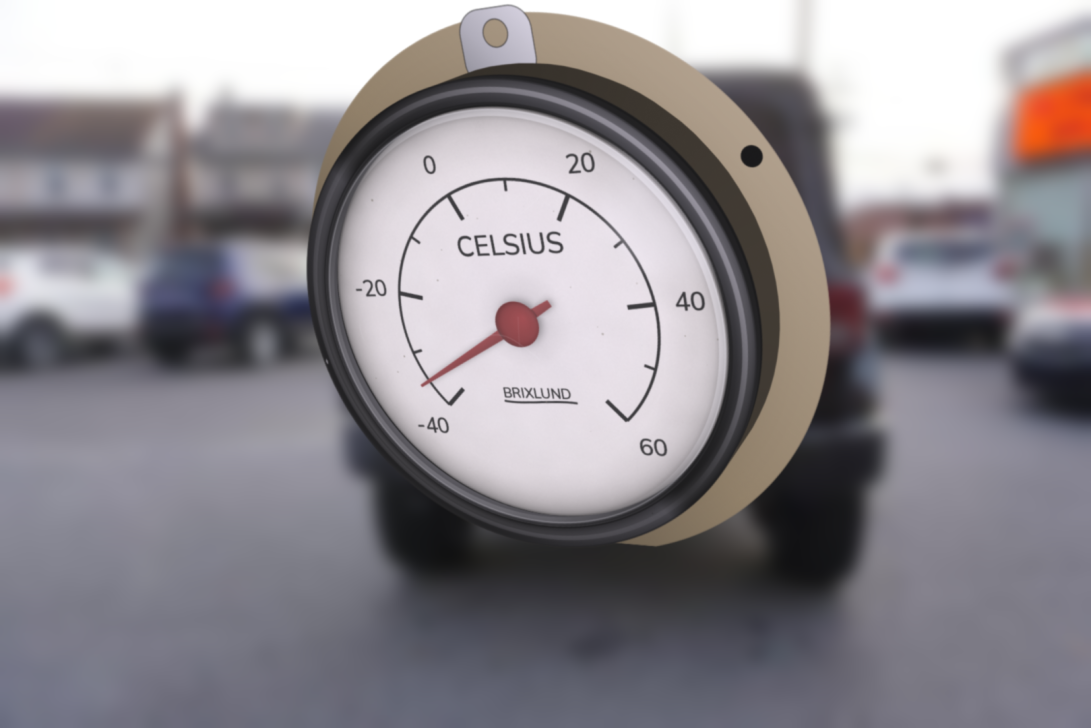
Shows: -35 °C
